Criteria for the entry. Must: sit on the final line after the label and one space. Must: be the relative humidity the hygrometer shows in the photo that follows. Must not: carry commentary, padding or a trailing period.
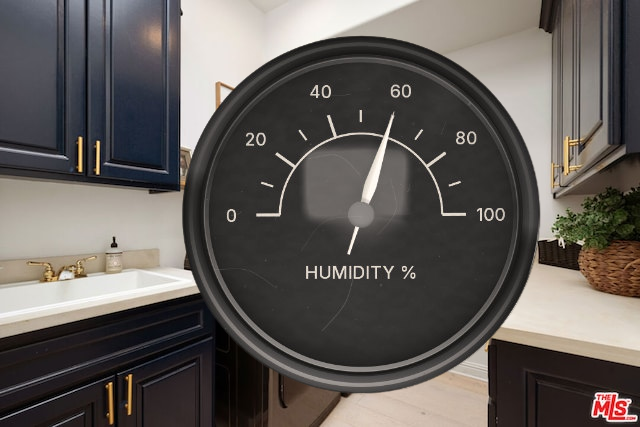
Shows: 60 %
